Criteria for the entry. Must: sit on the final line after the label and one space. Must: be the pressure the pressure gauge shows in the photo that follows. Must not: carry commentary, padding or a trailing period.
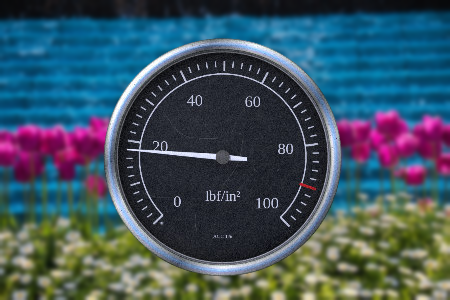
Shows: 18 psi
